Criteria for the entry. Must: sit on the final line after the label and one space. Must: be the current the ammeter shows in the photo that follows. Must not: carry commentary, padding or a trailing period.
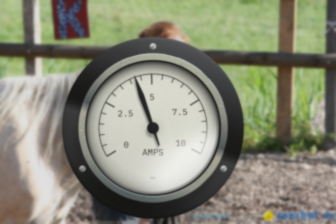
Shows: 4.25 A
